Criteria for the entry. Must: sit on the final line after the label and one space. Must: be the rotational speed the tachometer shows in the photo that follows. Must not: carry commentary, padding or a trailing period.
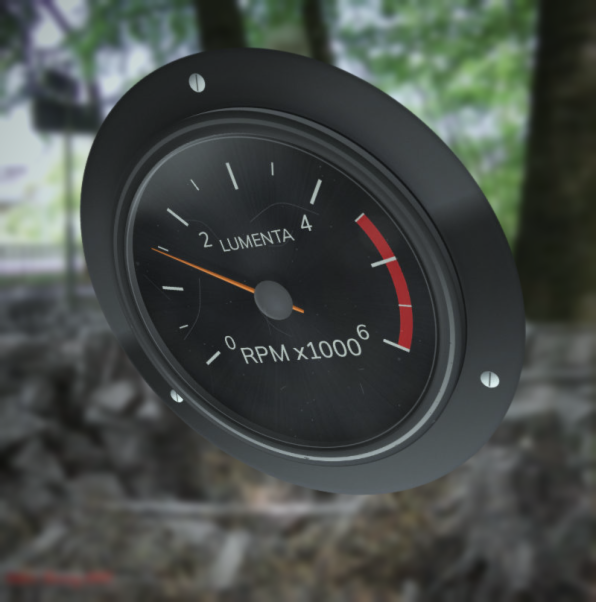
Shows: 1500 rpm
